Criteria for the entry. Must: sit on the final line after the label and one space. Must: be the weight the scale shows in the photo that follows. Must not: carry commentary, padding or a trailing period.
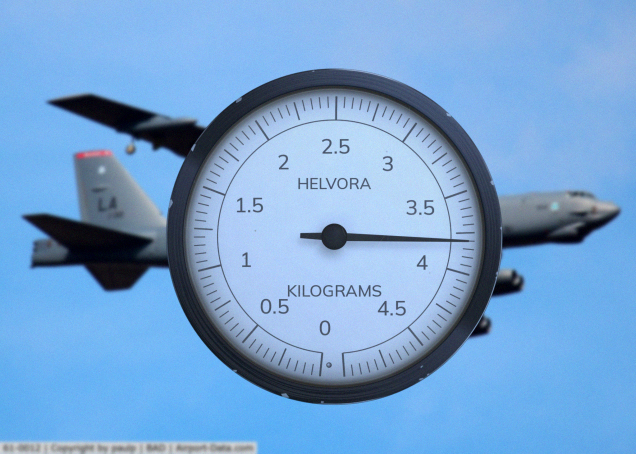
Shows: 3.8 kg
